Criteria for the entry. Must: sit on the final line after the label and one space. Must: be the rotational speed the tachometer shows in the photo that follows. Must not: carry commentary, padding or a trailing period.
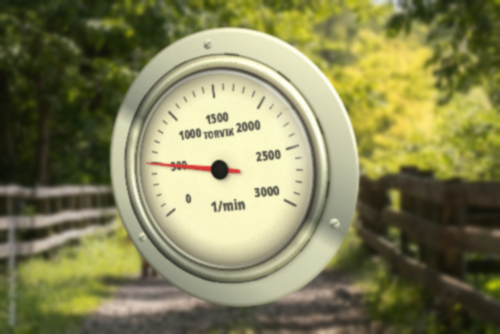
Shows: 500 rpm
